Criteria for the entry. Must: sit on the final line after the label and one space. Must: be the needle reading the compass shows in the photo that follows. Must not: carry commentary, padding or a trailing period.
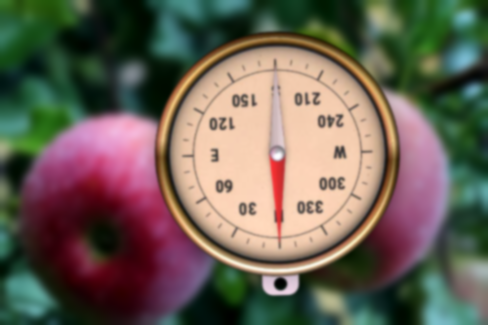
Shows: 0 °
